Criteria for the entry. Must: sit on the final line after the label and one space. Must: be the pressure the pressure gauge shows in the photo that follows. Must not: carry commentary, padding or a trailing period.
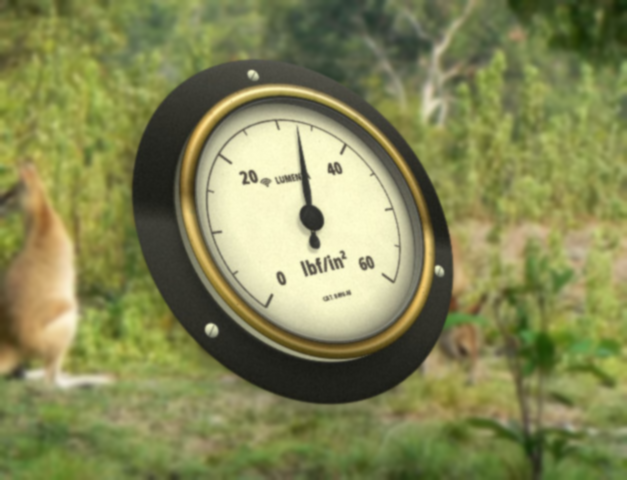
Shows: 32.5 psi
